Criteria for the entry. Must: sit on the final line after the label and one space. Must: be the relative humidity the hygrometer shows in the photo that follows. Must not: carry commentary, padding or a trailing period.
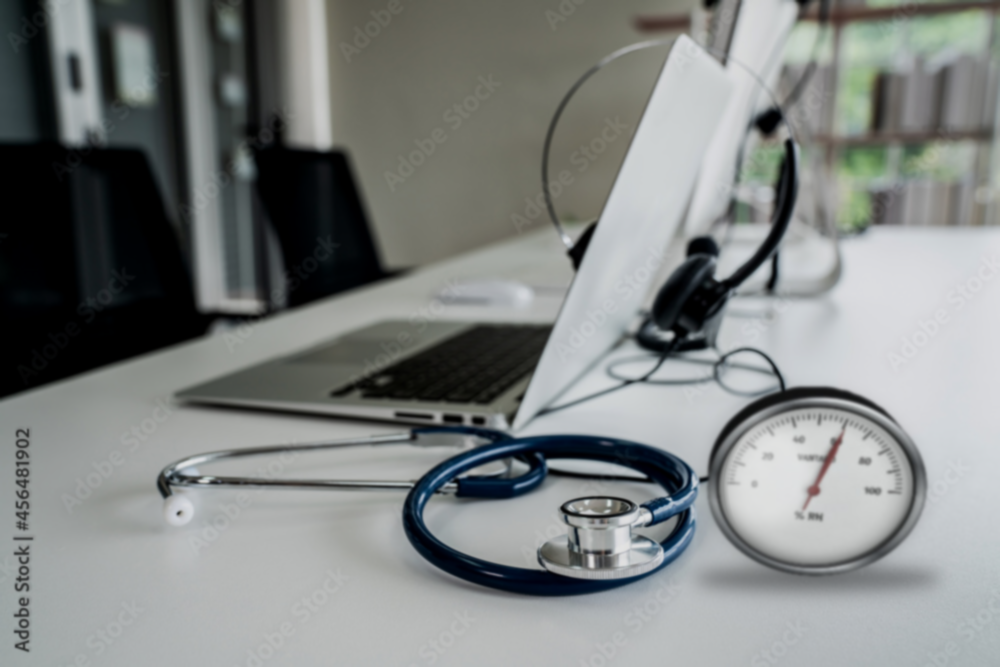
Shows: 60 %
